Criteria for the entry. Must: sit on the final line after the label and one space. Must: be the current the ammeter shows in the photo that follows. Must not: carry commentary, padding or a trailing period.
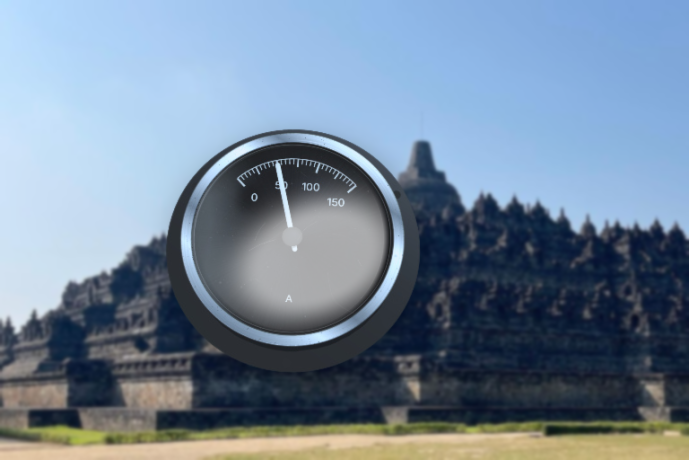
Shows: 50 A
